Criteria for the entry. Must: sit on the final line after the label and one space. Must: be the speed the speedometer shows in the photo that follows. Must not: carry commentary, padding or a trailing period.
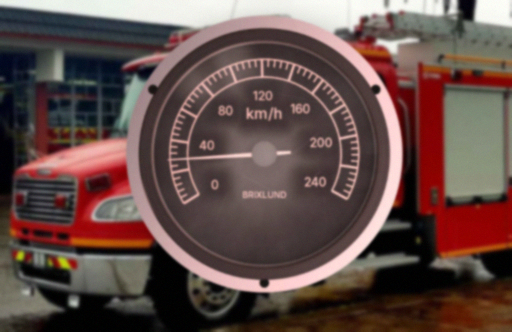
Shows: 28 km/h
